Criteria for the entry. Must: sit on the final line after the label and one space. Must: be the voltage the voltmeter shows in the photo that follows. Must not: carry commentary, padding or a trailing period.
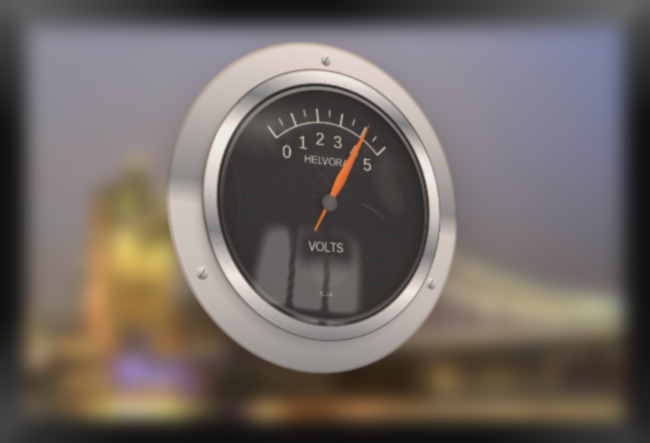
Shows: 4 V
